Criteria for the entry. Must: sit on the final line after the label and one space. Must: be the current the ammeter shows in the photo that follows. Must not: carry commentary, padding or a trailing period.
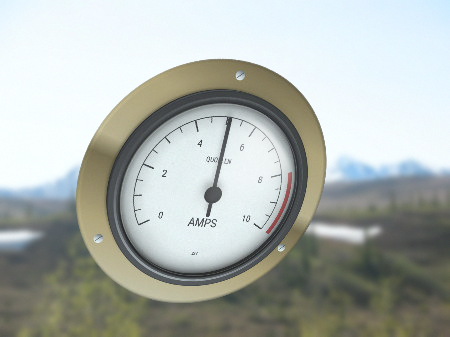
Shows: 5 A
